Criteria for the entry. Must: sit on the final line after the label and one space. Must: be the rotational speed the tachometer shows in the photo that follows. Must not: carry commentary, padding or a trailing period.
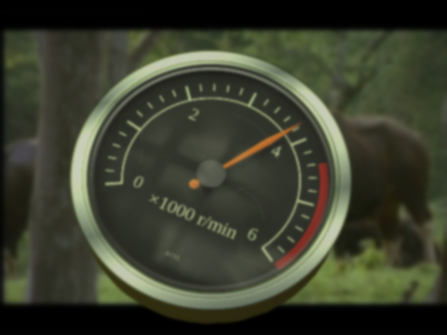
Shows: 3800 rpm
